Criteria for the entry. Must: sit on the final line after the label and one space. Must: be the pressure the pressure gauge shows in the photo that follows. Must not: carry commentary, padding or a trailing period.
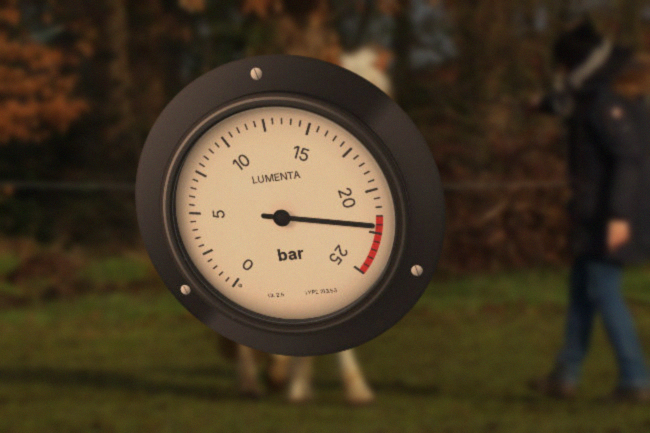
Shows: 22 bar
